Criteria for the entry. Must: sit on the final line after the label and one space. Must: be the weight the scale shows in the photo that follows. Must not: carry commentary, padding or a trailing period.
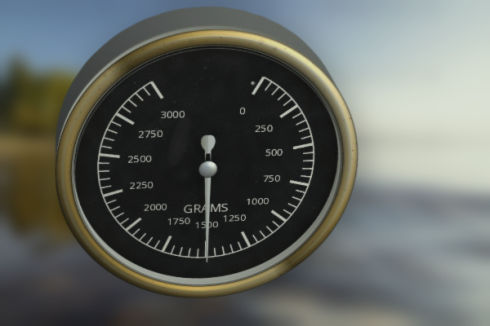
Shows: 1500 g
